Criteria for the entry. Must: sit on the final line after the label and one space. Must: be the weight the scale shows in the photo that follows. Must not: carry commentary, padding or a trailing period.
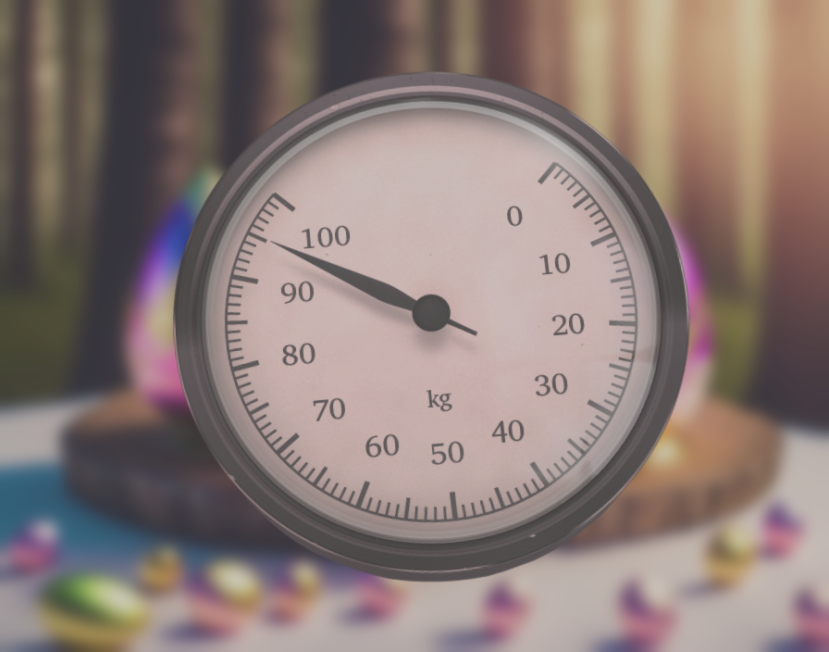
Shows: 95 kg
